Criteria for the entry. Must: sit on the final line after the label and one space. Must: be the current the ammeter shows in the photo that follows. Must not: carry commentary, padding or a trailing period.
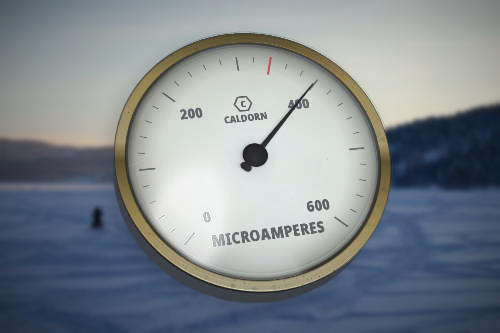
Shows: 400 µA
